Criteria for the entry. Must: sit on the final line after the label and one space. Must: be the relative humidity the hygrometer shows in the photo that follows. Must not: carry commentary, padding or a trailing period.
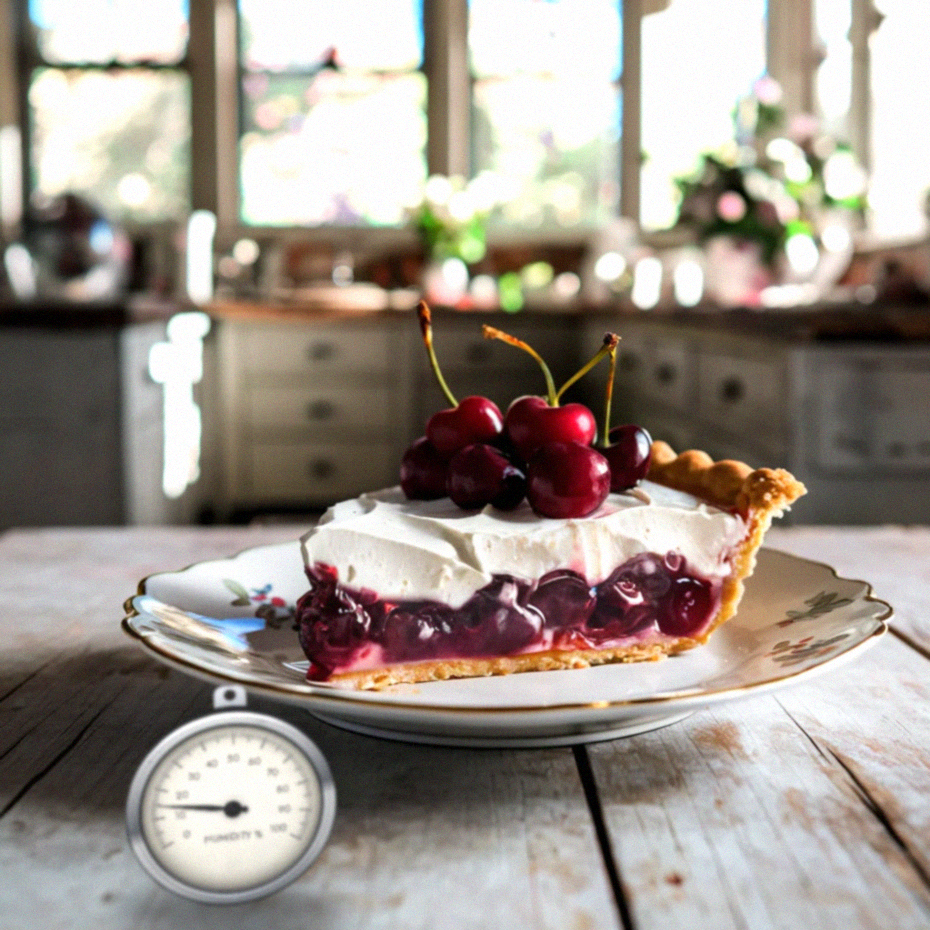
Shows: 15 %
